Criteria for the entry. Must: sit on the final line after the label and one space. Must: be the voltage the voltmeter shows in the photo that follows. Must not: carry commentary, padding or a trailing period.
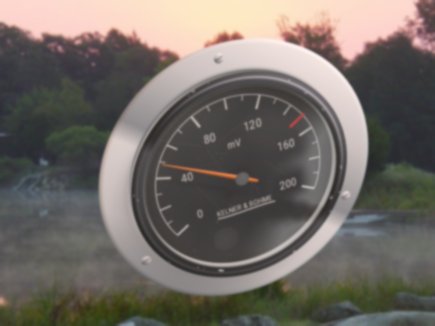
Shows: 50 mV
